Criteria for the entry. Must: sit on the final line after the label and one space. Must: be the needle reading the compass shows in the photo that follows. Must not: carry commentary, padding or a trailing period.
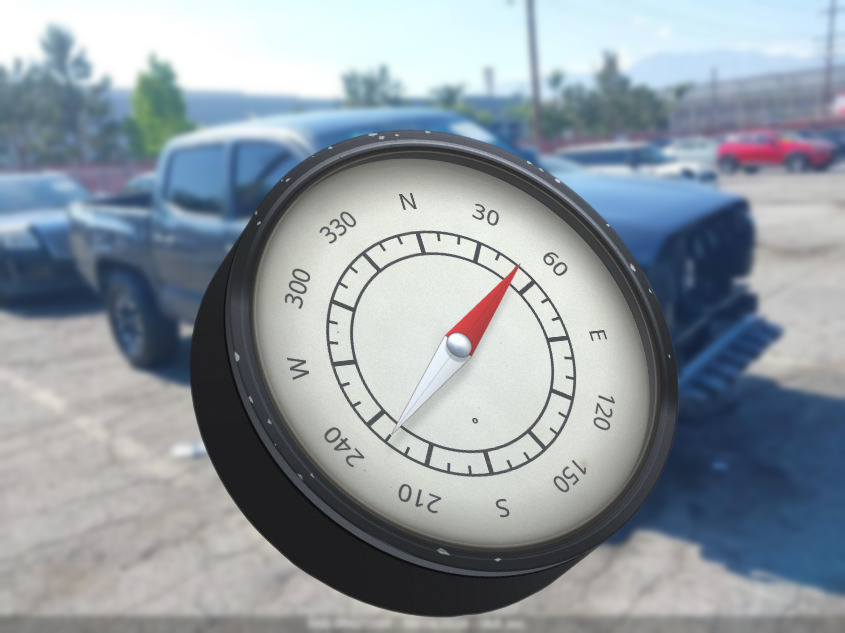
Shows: 50 °
